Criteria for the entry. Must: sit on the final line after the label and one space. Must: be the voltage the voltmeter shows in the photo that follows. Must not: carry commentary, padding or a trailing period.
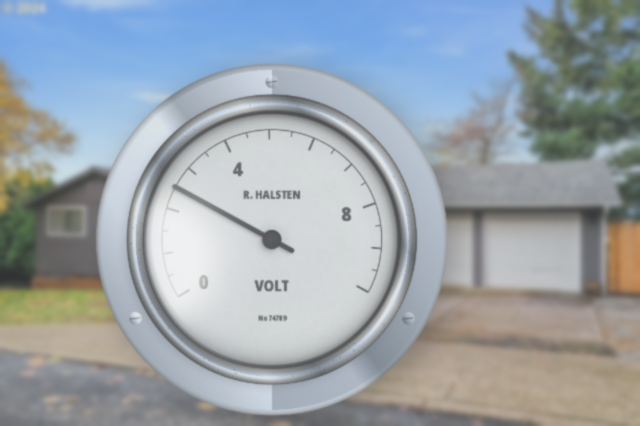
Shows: 2.5 V
